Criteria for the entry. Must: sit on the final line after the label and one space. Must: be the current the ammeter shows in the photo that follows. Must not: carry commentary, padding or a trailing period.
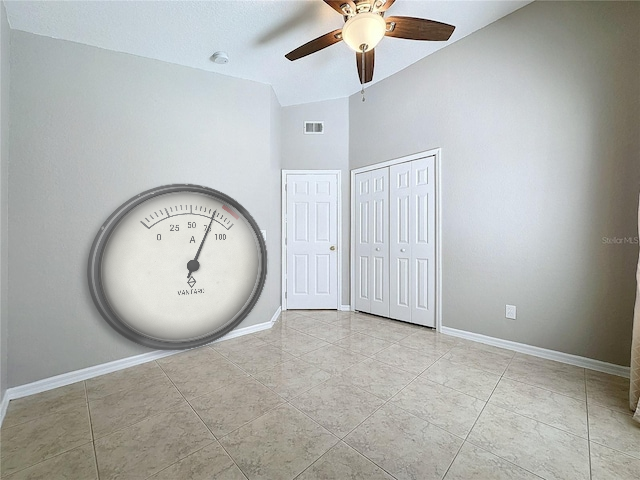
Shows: 75 A
